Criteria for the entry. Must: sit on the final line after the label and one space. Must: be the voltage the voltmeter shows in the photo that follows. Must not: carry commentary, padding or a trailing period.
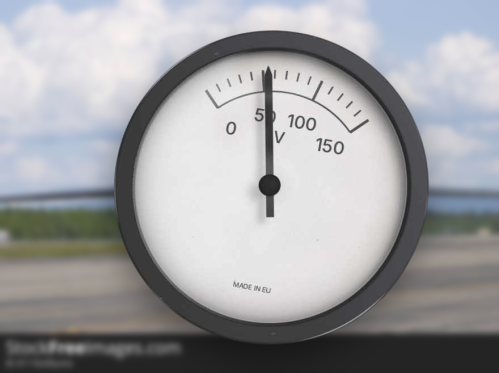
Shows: 55 V
